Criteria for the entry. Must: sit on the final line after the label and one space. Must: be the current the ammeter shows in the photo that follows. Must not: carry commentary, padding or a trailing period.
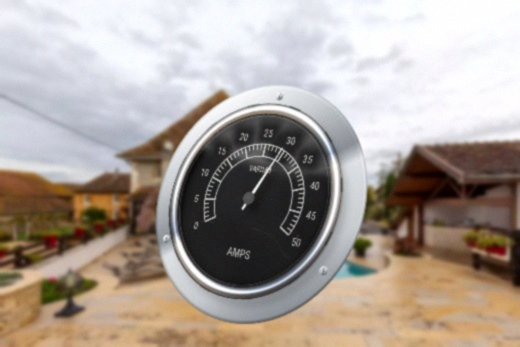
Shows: 30 A
